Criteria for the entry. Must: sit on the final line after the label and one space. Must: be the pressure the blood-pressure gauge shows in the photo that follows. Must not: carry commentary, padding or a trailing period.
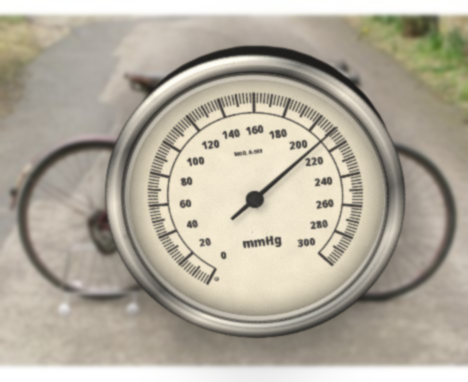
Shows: 210 mmHg
